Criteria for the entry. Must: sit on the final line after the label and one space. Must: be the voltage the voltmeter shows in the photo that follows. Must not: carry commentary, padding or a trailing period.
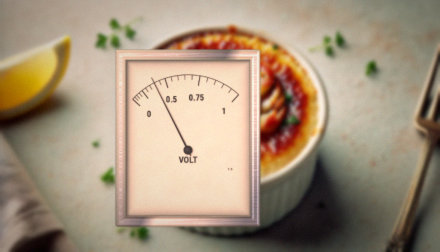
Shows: 0.4 V
